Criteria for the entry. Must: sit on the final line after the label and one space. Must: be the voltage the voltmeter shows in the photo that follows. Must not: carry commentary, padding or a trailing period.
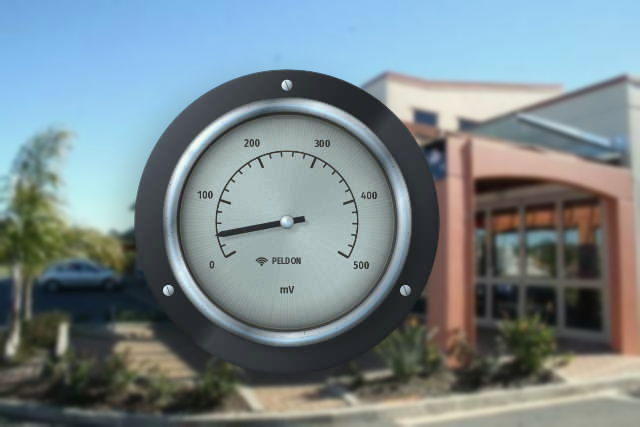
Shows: 40 mV
